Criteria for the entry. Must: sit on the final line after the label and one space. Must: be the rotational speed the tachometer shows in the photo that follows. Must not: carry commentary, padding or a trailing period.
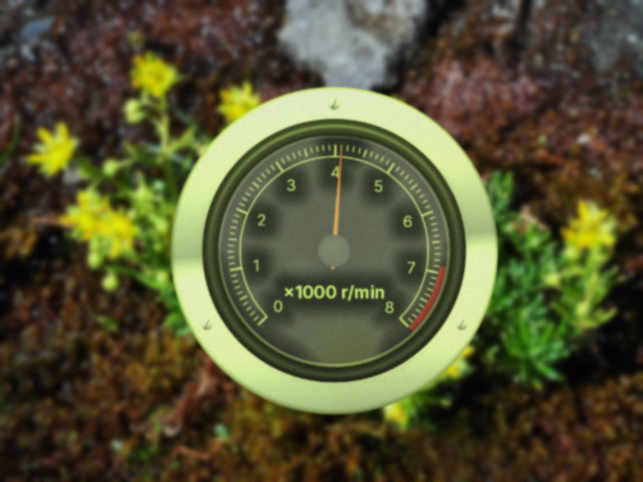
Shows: 4100 rpm
